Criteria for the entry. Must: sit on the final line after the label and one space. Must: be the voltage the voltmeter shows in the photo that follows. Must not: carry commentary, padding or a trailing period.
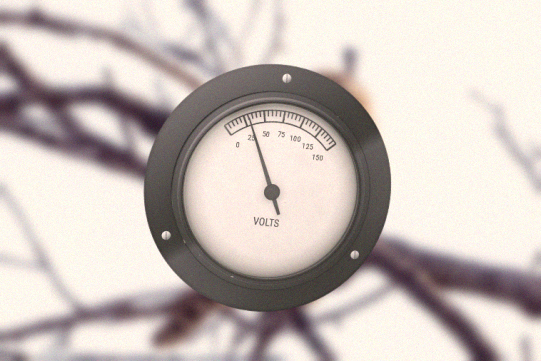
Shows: 30 V
